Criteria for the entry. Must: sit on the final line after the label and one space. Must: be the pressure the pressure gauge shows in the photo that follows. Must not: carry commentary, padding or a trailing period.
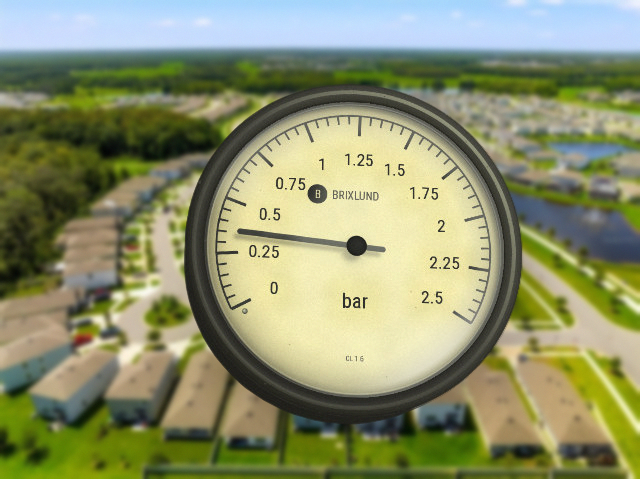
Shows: 0.35 bar
